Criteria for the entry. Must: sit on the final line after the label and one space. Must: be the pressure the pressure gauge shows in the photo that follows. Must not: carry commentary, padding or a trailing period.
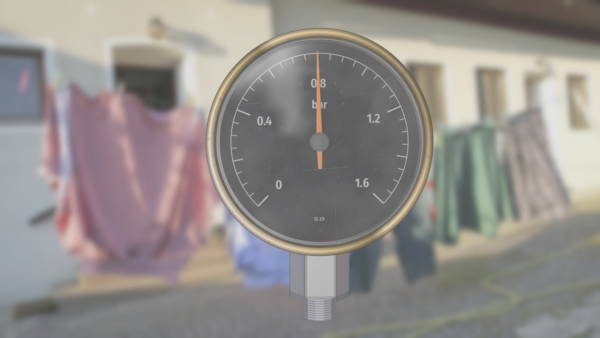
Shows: 0.8 bar
